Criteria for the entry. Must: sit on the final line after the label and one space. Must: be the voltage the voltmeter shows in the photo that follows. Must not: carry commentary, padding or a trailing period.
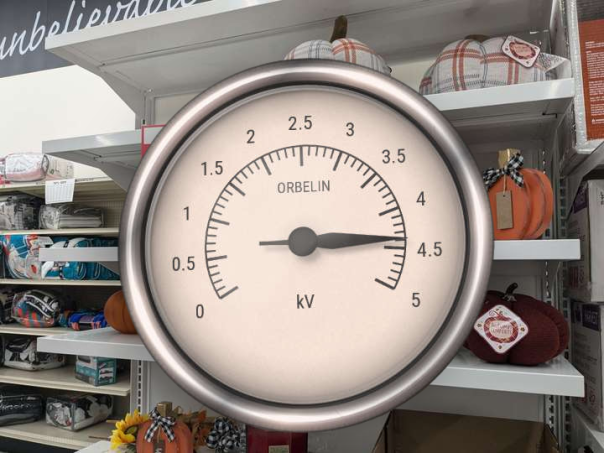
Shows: 4.4 kV
